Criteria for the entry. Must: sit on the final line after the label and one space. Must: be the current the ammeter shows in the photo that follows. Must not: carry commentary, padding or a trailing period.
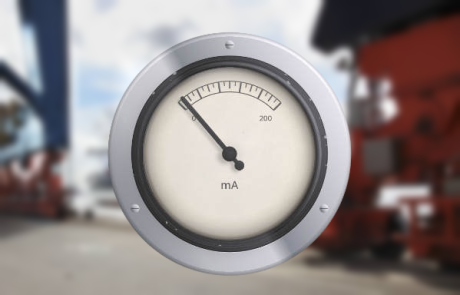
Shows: 10 mA
